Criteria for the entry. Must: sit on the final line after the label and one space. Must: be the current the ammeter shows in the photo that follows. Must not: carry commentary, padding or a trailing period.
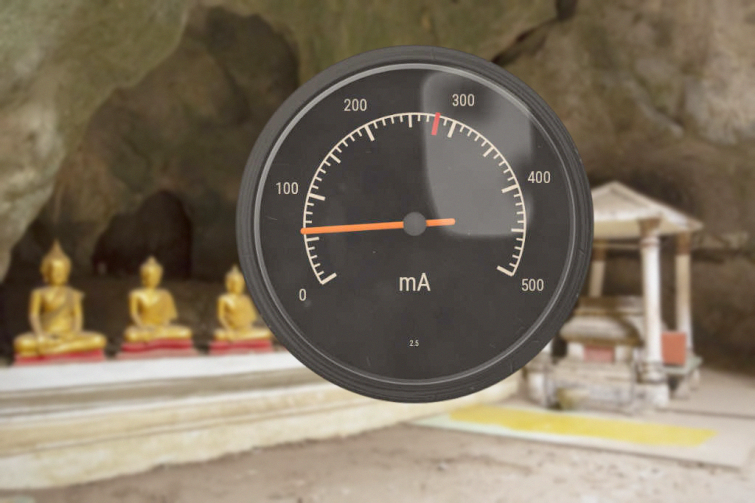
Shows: 60 mA
